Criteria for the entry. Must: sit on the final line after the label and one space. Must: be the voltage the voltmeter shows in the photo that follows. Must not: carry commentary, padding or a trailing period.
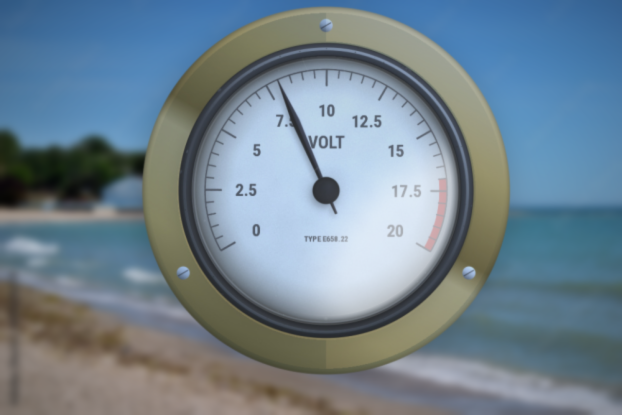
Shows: 8 V
